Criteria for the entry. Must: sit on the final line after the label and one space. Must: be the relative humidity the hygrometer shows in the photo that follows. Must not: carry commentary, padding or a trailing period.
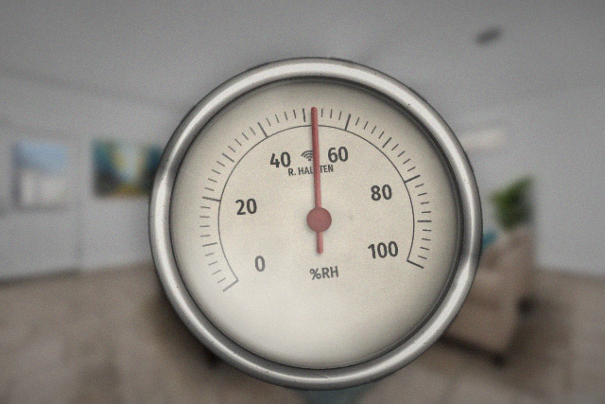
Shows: 52 %
